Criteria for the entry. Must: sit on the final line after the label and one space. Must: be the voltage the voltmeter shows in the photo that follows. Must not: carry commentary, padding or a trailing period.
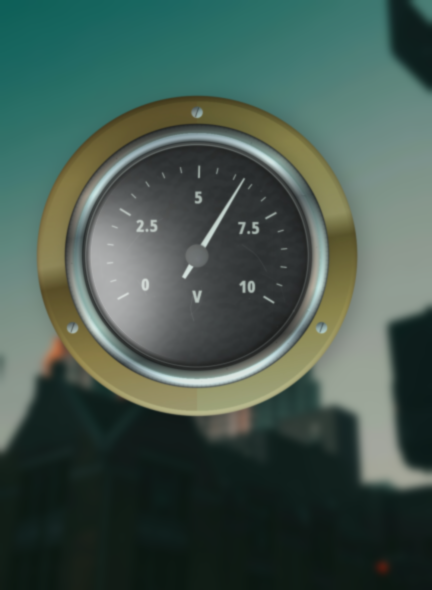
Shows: 6.25 V
